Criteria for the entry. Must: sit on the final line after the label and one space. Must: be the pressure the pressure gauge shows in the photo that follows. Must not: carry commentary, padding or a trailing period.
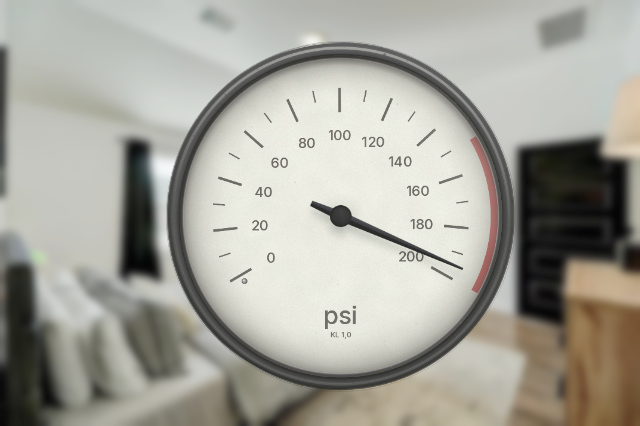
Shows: 195 psi
